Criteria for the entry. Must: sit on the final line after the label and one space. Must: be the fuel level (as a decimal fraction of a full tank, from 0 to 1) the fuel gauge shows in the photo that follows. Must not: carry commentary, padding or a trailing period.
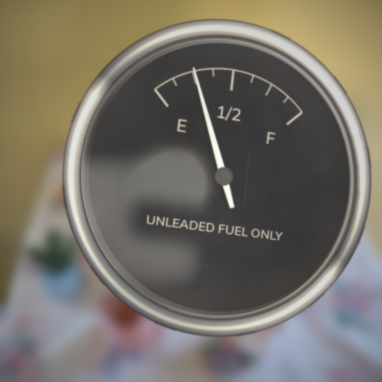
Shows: 0.25
